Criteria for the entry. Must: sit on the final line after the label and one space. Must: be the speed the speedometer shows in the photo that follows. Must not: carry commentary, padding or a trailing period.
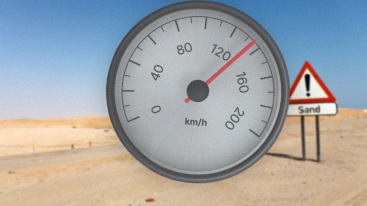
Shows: 135 km/h
